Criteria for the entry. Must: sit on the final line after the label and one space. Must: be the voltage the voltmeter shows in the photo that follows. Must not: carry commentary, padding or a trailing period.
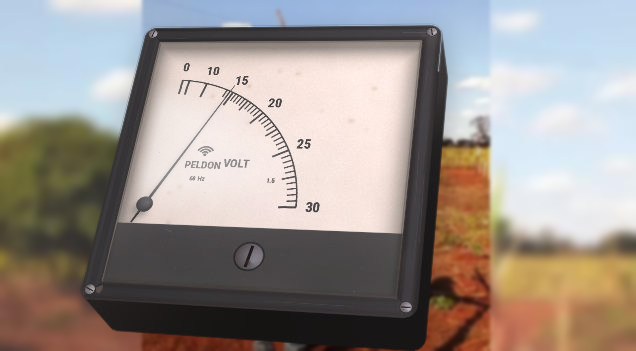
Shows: 15 V
